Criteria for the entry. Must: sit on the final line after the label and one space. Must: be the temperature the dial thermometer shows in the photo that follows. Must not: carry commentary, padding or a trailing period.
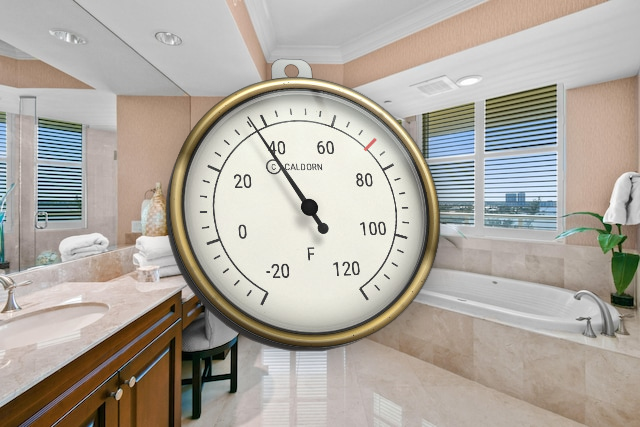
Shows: 36 °F
